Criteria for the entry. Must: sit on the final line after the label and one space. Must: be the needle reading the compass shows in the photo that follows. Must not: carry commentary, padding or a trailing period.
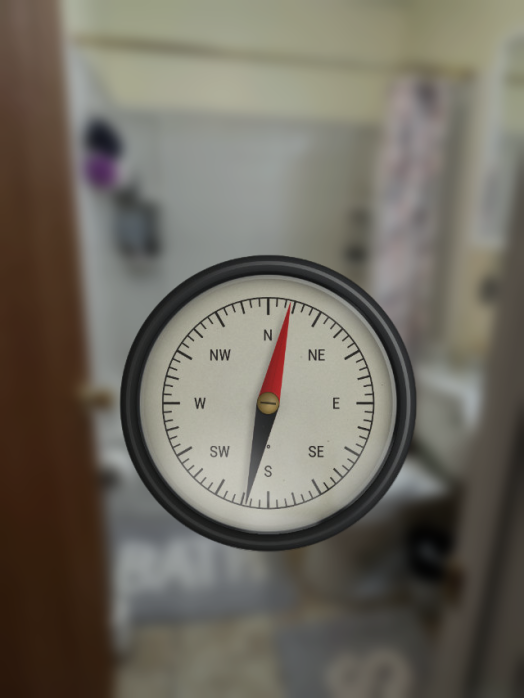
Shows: 12.5 °
